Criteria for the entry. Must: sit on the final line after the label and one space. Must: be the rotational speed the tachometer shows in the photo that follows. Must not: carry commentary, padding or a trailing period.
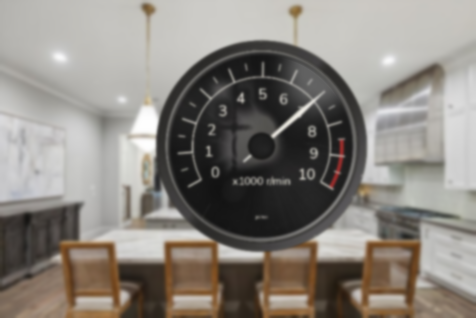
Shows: 7000 rpm
